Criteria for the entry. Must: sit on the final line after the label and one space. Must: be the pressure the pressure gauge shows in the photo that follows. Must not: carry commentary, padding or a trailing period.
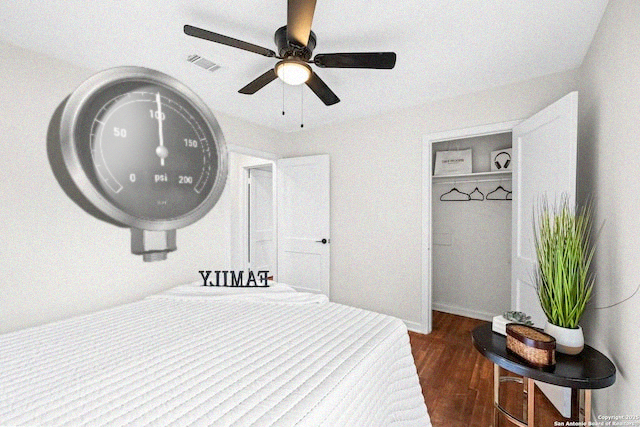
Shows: 100 psi
